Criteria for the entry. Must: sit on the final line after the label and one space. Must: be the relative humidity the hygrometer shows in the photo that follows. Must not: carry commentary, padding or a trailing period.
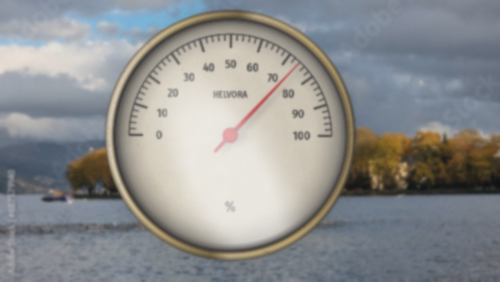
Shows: 74 %
